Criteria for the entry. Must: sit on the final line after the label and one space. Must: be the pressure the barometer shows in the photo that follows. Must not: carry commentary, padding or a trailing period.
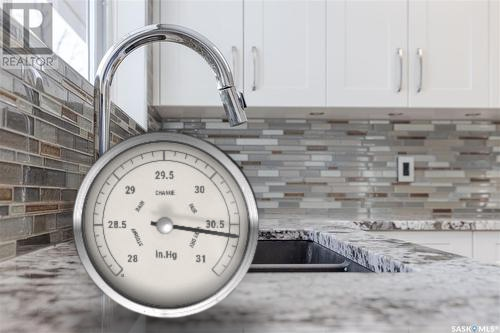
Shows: 30.6 inHg
